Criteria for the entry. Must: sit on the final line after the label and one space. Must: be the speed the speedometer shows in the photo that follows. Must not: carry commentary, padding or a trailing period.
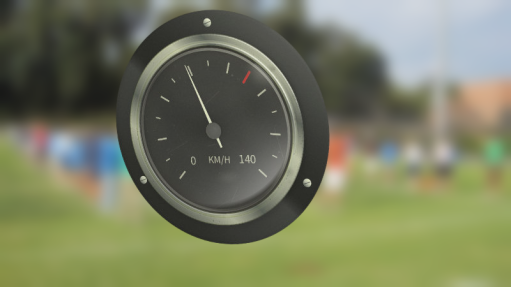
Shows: 60 km/h
